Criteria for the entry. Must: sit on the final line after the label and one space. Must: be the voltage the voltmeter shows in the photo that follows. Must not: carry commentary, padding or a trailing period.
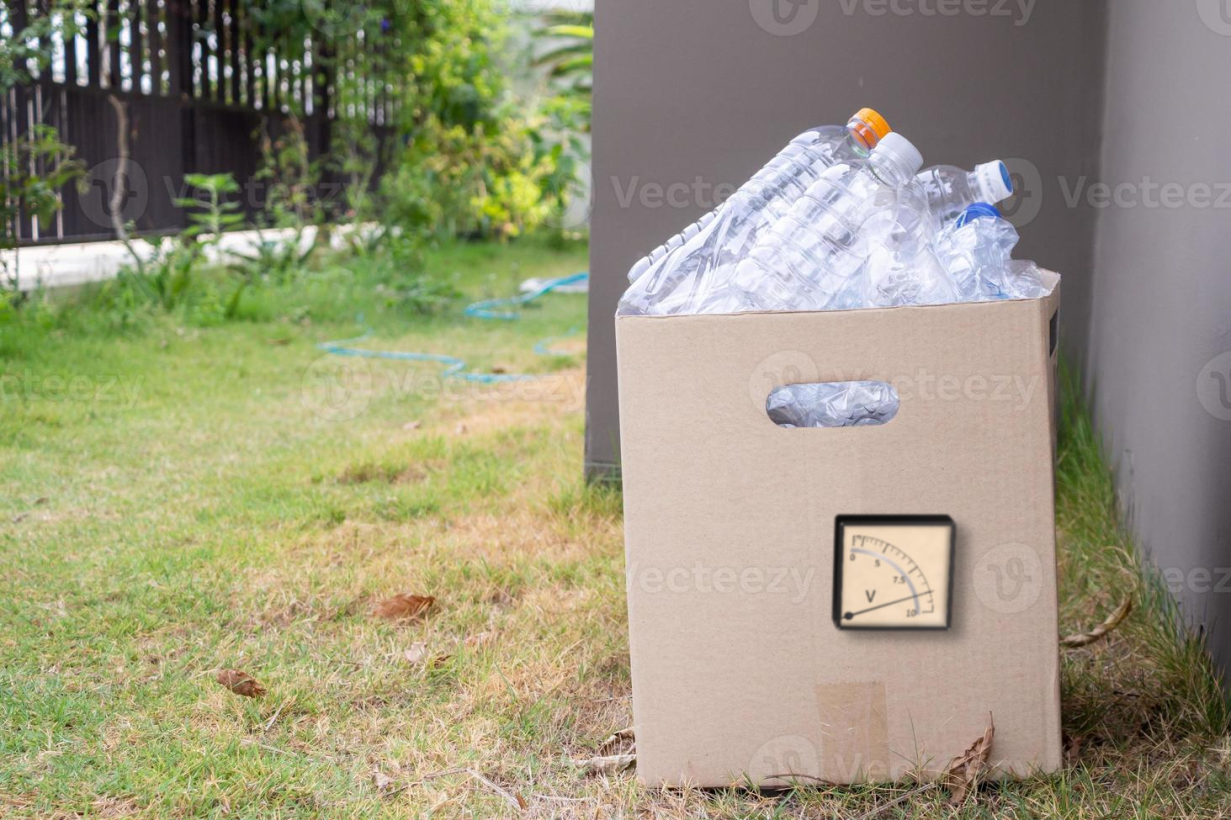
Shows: 9 V
